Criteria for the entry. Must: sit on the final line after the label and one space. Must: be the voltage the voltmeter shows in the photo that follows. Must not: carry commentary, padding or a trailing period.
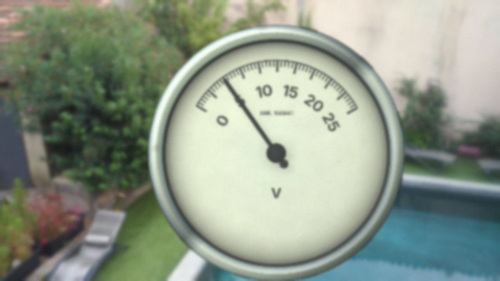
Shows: 5 V
